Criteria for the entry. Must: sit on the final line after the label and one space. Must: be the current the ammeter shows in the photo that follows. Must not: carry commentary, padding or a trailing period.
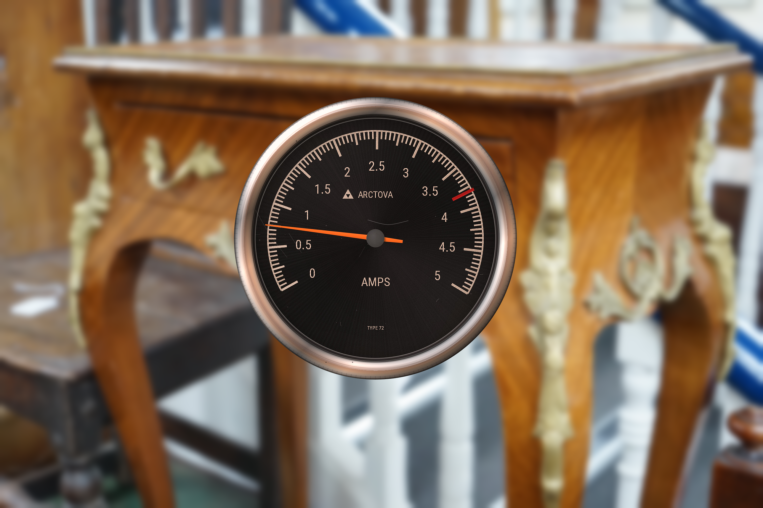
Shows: 0.75 A
